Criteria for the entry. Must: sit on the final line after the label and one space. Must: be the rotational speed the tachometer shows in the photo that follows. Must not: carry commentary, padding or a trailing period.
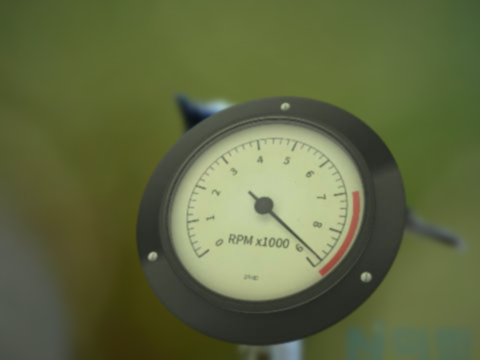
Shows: 8800 rpm
